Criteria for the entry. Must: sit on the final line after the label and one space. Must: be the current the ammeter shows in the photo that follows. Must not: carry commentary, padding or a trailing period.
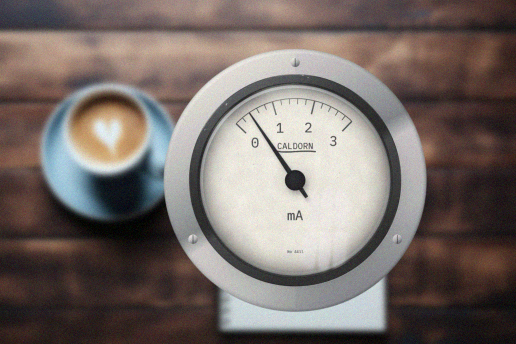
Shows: 0.4 mA
